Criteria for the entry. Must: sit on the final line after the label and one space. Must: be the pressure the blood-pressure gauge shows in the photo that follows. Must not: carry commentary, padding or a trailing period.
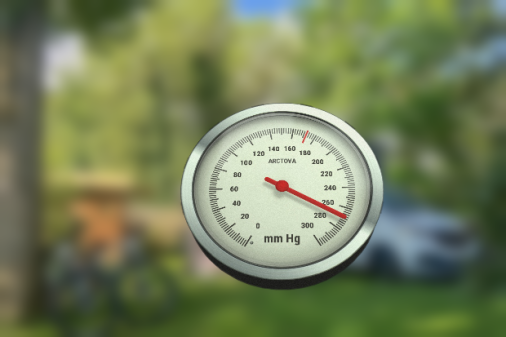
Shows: 270 mmHg
